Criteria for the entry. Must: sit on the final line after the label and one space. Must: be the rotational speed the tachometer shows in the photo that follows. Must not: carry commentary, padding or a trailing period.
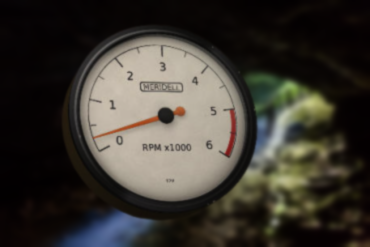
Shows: 250 rpm
